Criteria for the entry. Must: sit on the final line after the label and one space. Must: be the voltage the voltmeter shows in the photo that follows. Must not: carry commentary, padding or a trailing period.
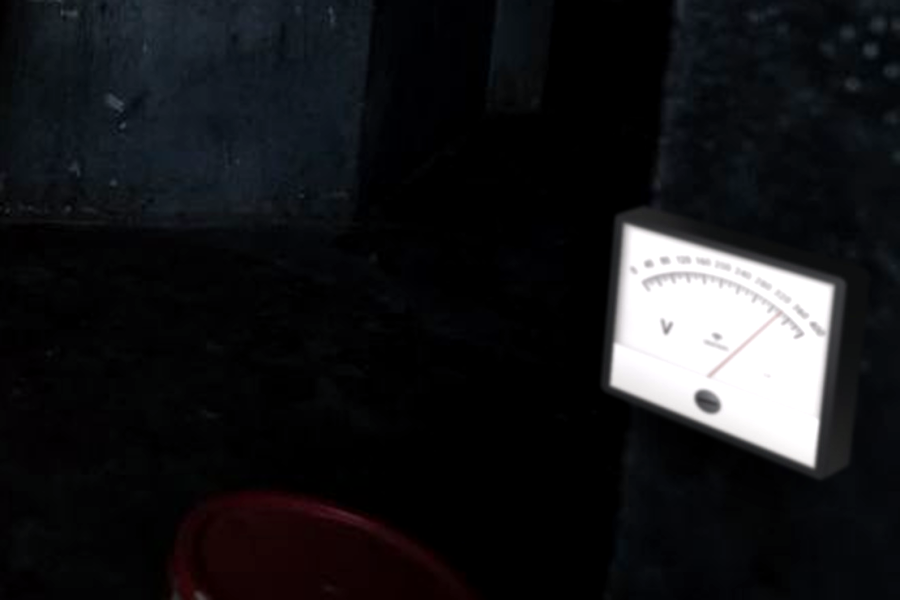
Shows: 340 V
